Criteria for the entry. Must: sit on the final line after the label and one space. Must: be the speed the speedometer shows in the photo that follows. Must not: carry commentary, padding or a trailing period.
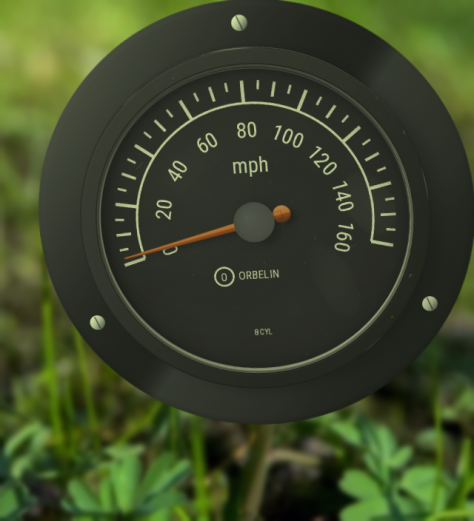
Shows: 2.5 mph
